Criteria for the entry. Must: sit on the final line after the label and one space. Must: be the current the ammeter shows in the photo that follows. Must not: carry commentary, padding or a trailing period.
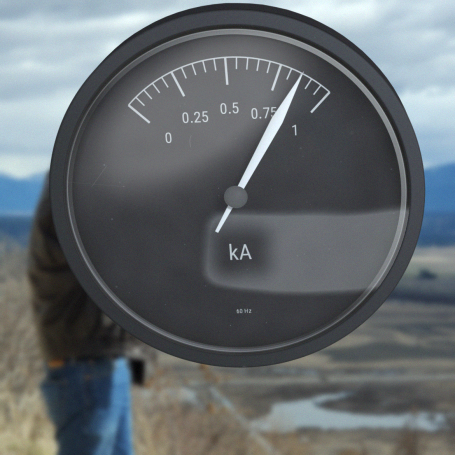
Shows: 0.85 kA
